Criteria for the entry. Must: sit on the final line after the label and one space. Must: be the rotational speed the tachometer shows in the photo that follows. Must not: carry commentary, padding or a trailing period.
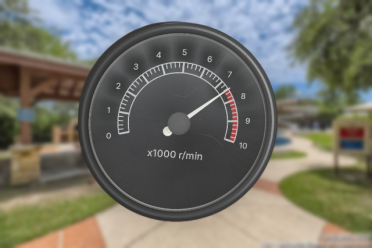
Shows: 7400 rpm
